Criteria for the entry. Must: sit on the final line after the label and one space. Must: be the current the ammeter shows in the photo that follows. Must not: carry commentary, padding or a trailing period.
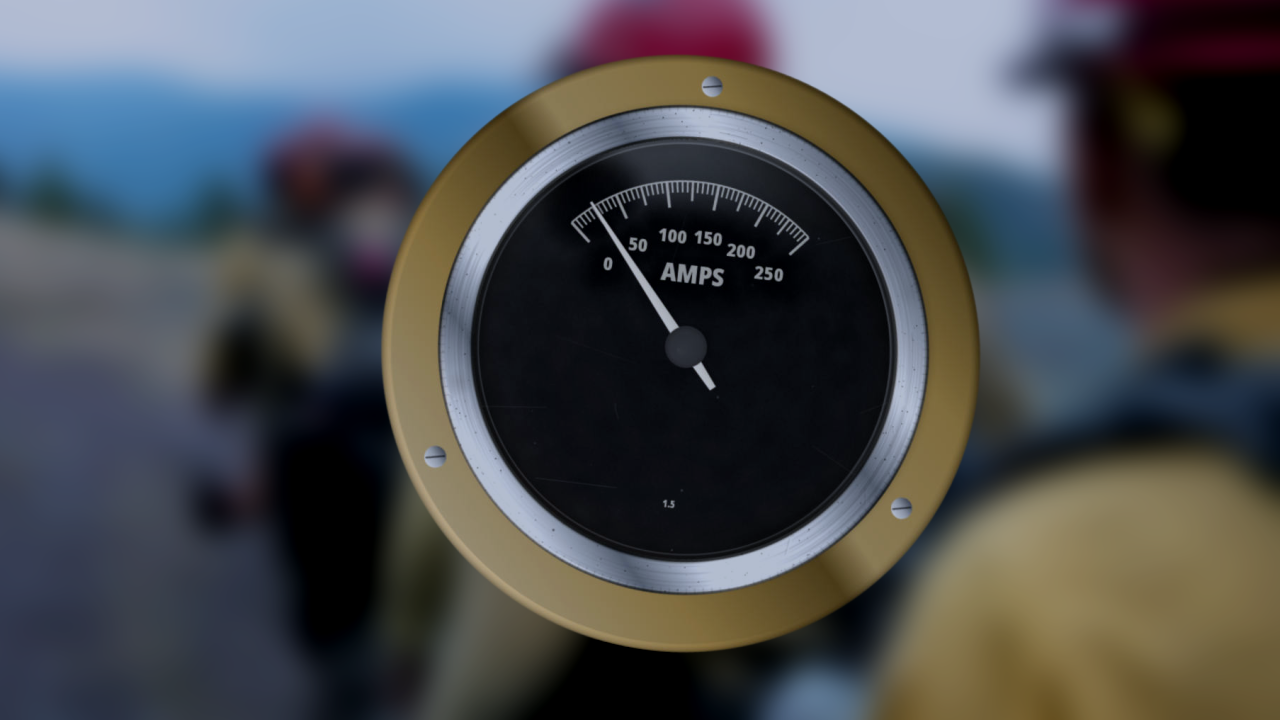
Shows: 25 A
